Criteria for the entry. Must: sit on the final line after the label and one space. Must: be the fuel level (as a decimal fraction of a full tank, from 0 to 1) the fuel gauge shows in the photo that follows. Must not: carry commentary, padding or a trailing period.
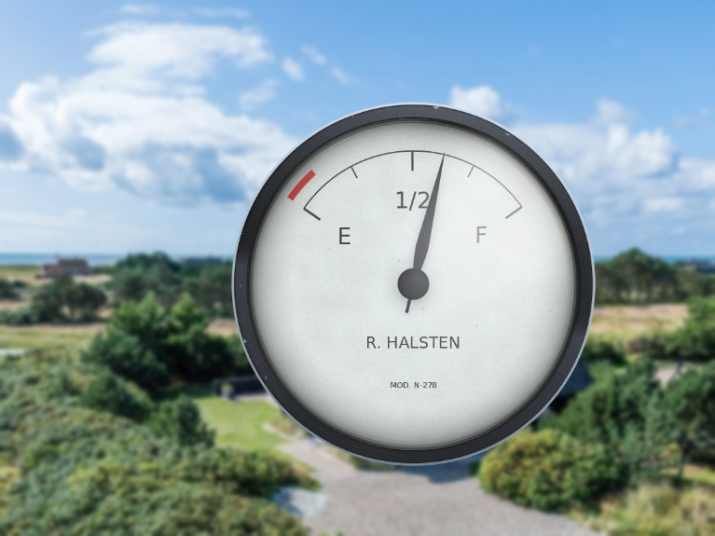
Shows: 0.625
